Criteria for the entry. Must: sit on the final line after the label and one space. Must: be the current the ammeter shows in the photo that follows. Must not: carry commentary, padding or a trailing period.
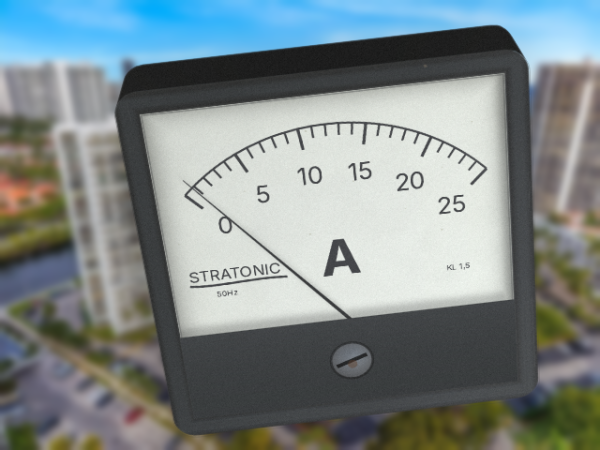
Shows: 1 A
